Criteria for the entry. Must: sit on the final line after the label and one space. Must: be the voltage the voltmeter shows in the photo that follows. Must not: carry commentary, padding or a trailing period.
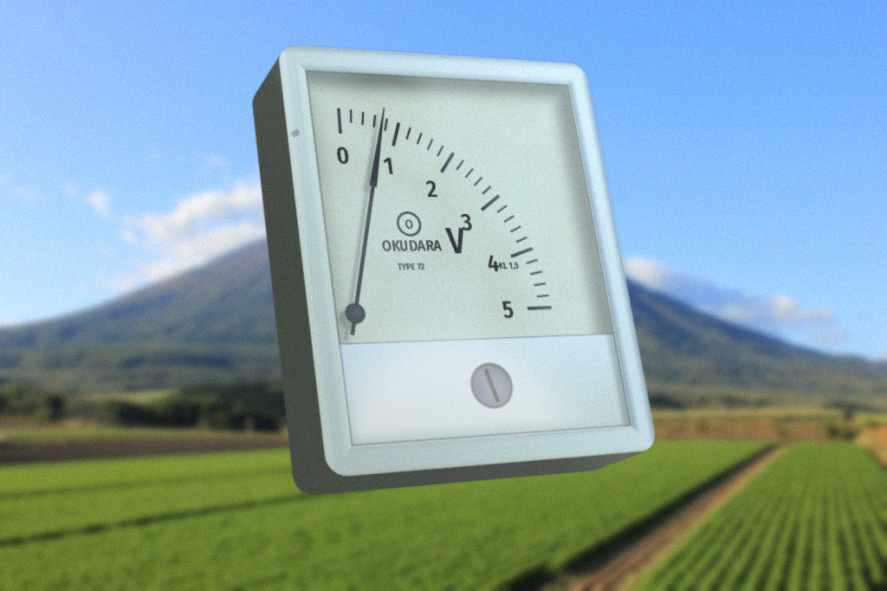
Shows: 0.7 V
